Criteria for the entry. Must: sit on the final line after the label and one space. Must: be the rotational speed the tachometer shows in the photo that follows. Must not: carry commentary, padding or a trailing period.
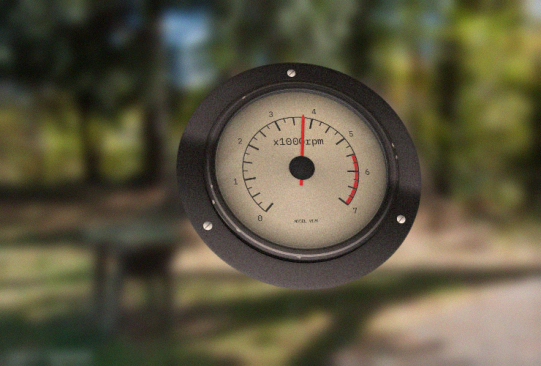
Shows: 3750 rpm
